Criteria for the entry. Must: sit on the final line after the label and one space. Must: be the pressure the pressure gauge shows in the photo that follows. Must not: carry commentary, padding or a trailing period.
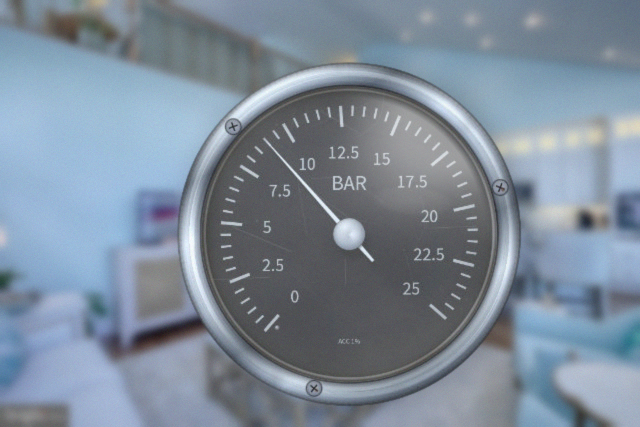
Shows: 9 bar
